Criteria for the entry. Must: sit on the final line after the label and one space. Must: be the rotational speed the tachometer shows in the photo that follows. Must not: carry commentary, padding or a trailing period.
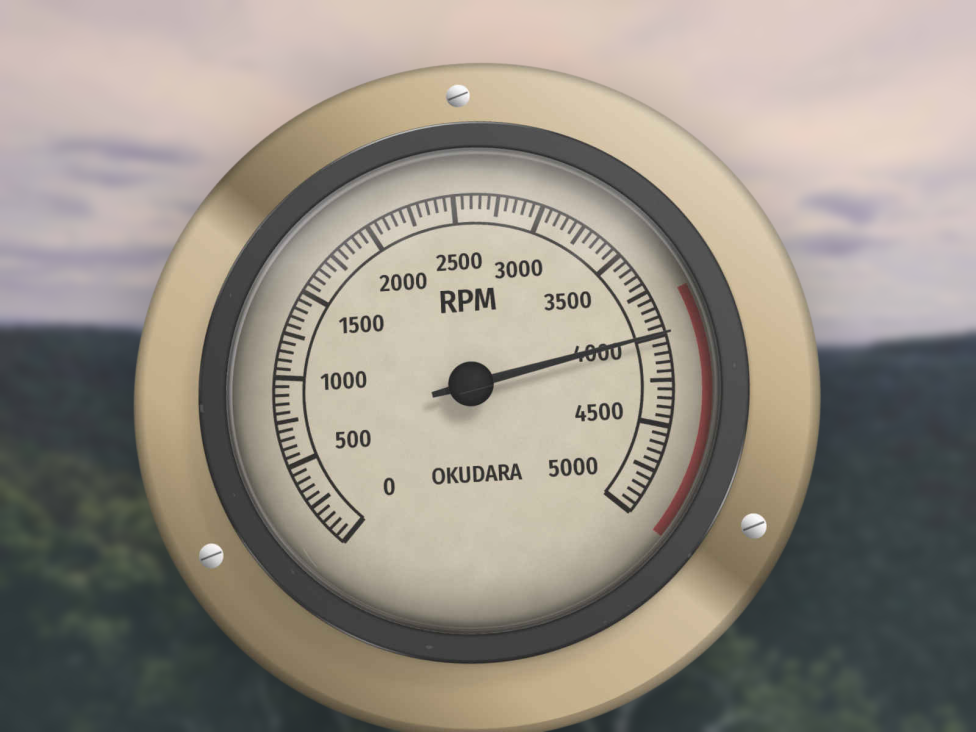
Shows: 4000 rpm
